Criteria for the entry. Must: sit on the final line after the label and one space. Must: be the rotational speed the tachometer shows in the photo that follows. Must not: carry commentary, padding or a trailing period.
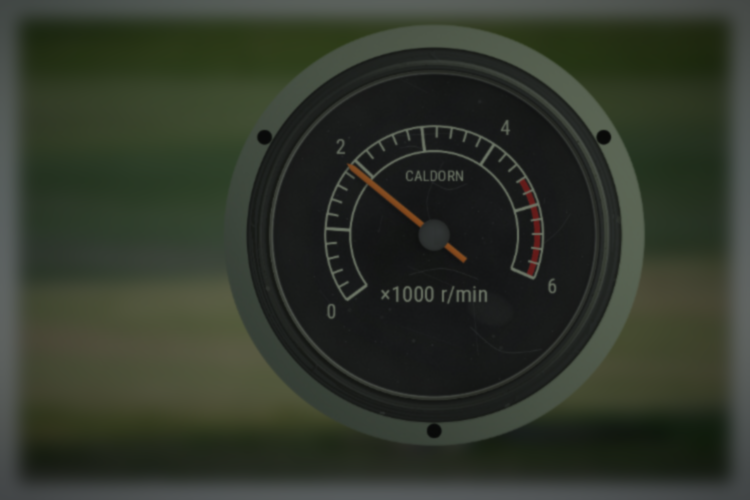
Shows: 1900 rpm
